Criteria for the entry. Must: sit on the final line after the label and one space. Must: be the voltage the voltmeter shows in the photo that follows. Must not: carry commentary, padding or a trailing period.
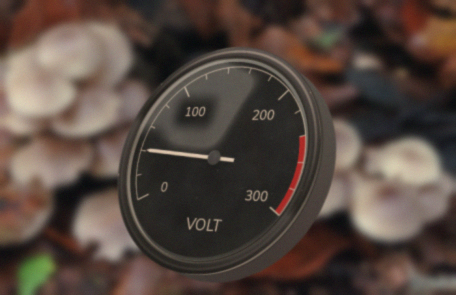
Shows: 40 V
